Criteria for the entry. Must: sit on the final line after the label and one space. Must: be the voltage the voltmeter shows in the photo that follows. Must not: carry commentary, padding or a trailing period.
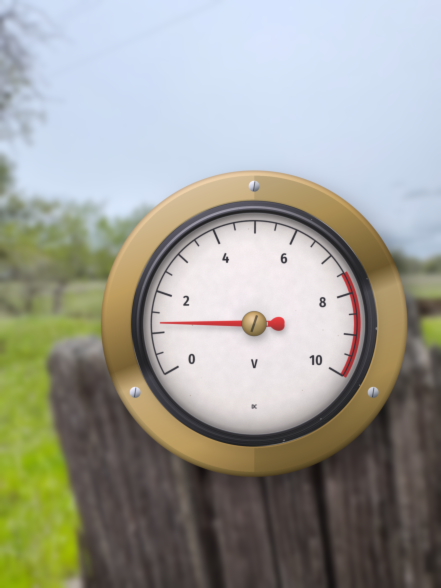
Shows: 1.25 V
